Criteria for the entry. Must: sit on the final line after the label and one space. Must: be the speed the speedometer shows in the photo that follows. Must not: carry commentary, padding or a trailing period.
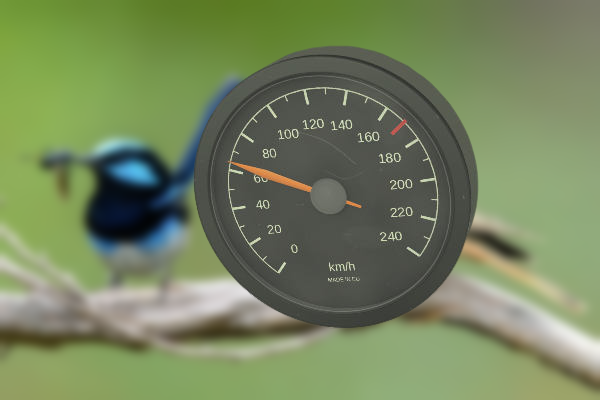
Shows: 65 km/h
